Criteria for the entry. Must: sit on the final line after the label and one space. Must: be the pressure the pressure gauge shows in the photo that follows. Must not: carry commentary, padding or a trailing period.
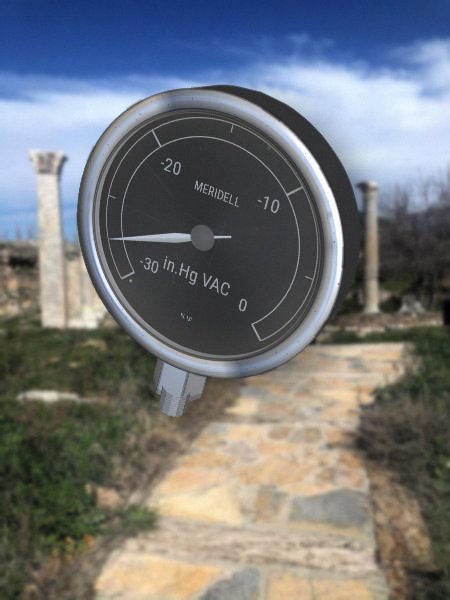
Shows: -27.5 inHg
